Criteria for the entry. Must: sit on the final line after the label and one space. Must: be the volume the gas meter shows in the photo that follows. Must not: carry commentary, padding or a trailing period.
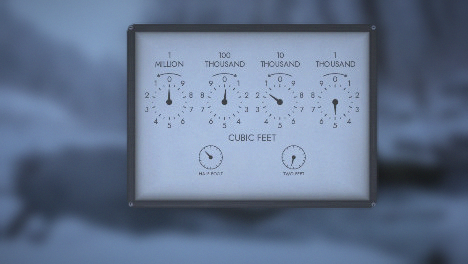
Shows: 1500 ft³
